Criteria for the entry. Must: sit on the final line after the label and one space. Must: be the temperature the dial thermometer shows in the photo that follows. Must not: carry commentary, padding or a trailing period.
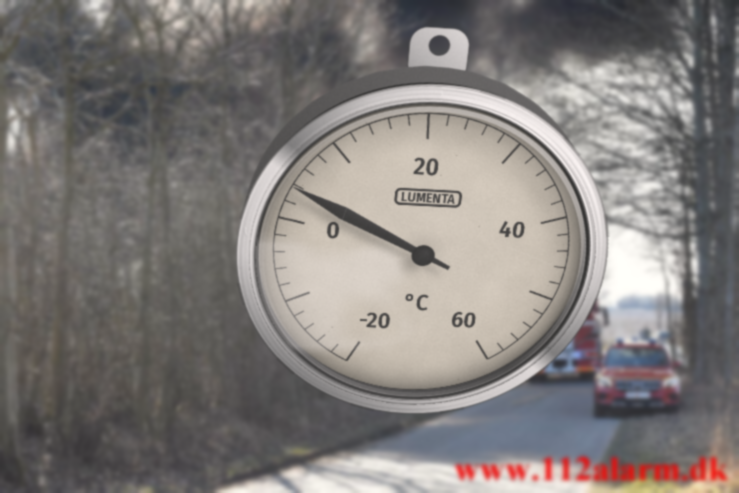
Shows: 4 °C
